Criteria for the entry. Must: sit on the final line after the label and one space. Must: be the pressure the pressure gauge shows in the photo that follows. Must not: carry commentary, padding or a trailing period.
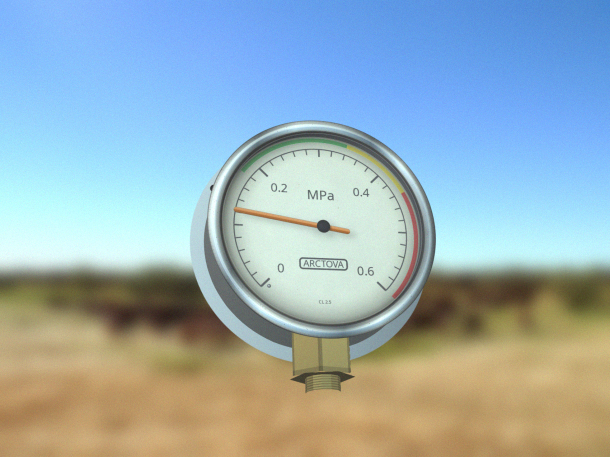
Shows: 0.12 MPa
